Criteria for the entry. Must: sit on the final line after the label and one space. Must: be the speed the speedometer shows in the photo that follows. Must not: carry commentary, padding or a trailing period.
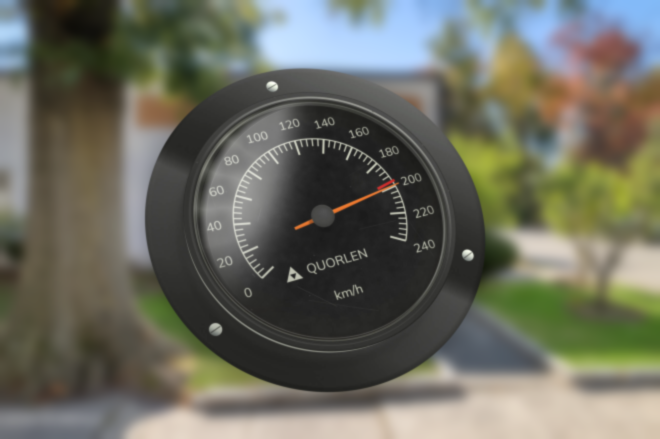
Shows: 200 km/h
